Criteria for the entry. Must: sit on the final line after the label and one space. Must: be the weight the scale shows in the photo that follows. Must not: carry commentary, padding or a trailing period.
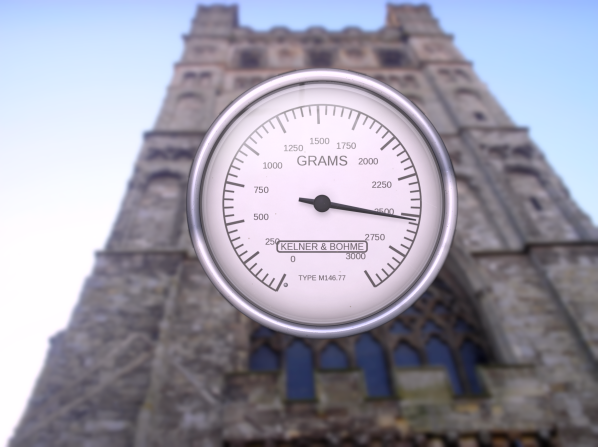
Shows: 2525 g
